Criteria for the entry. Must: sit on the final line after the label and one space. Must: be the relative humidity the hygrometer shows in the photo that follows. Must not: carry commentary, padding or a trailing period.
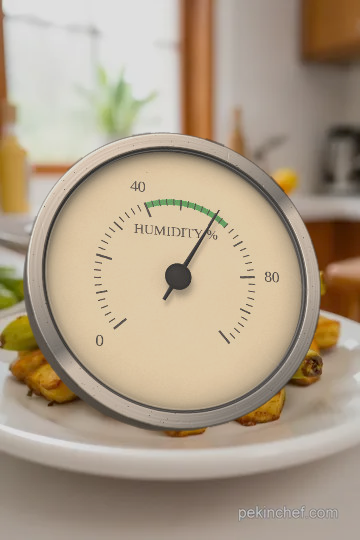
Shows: 60 %
